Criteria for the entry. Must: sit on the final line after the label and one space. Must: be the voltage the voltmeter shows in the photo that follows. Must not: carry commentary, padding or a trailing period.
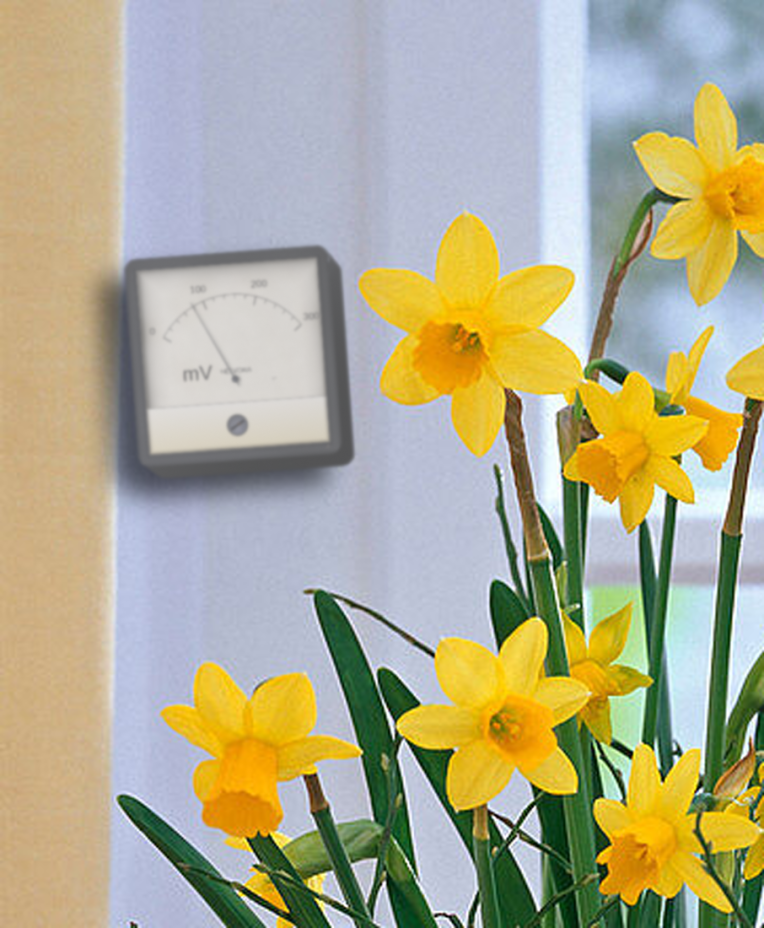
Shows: 80 mV
